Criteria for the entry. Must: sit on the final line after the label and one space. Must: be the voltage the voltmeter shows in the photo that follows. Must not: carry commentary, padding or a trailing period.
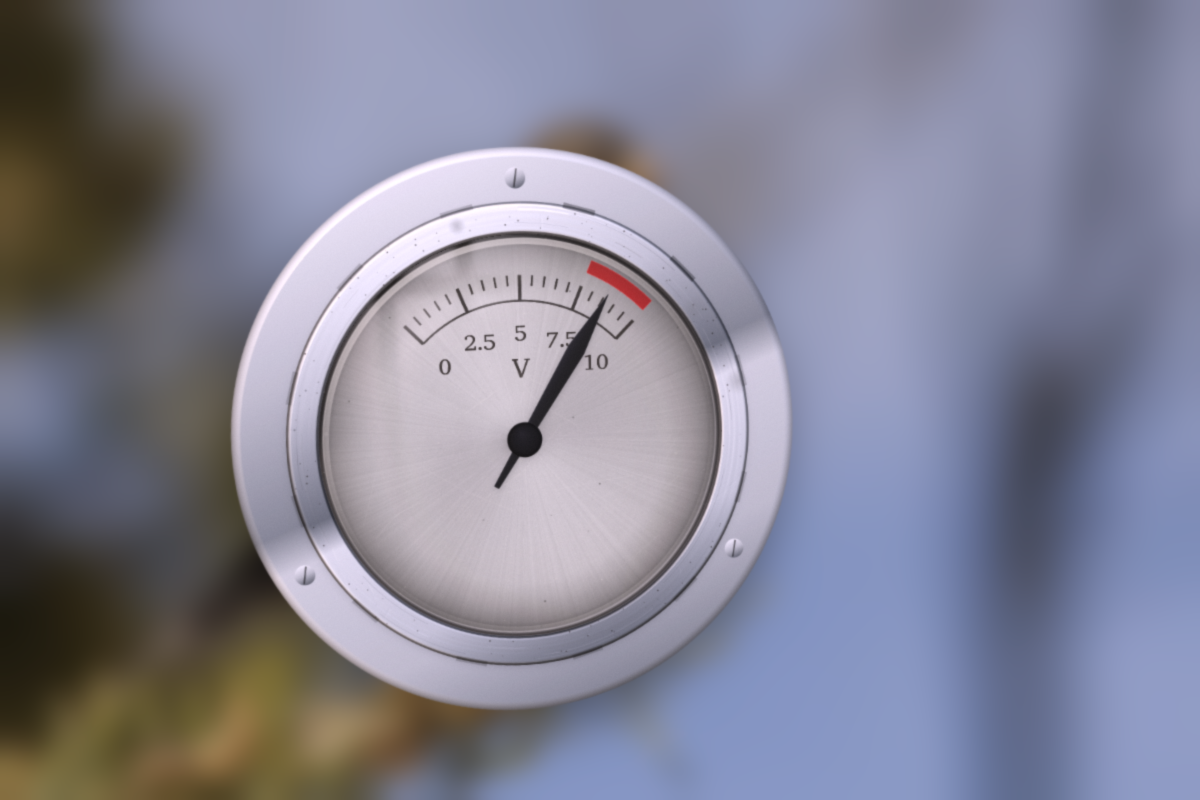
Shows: 8.5 V
